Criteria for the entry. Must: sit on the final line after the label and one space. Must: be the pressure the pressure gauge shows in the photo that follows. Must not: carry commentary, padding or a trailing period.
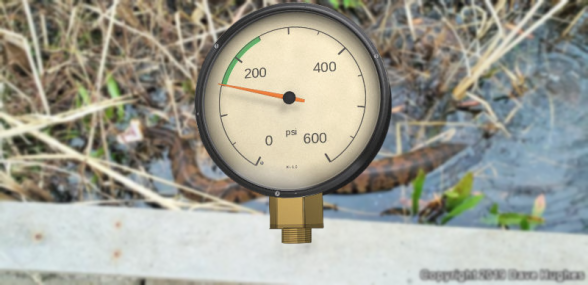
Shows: 150 psi
